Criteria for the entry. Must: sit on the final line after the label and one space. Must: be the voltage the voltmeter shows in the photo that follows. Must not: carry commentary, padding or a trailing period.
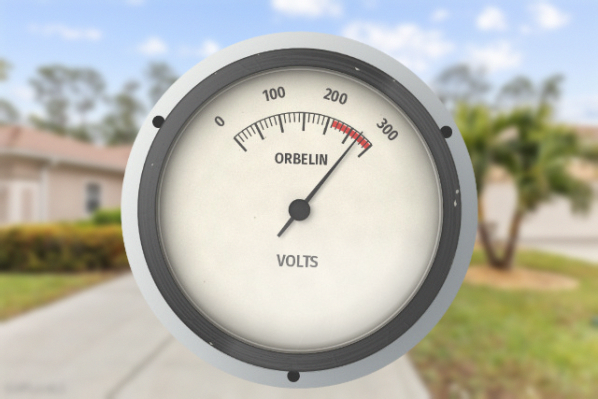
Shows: 270 V
